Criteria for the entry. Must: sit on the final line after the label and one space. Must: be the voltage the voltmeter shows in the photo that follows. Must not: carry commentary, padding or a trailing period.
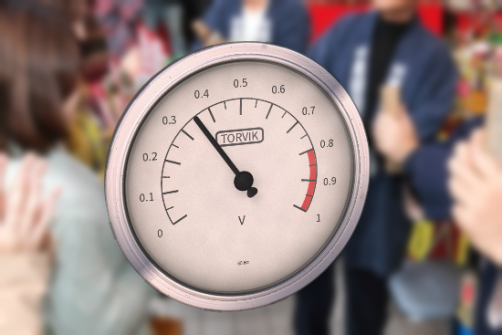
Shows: 0.35 V
